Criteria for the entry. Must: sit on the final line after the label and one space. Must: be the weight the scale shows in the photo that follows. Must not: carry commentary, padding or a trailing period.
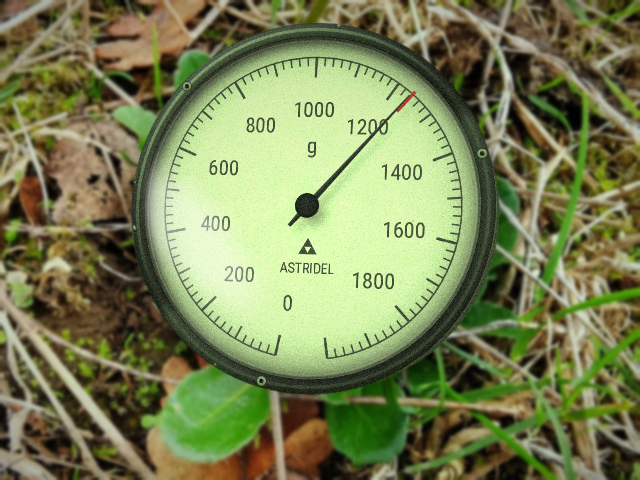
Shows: 1240 g
